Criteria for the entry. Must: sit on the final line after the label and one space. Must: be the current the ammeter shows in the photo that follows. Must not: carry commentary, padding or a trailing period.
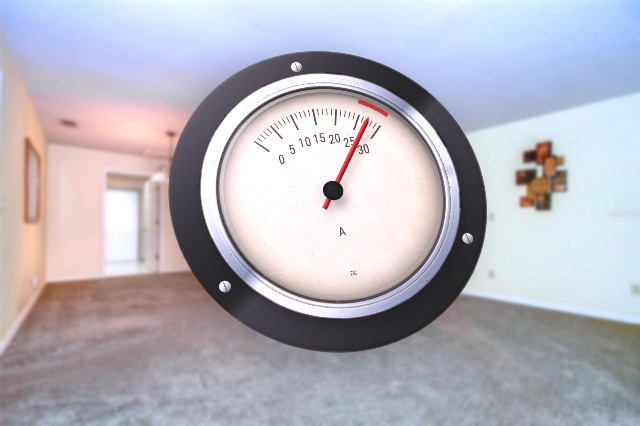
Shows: 27 A
